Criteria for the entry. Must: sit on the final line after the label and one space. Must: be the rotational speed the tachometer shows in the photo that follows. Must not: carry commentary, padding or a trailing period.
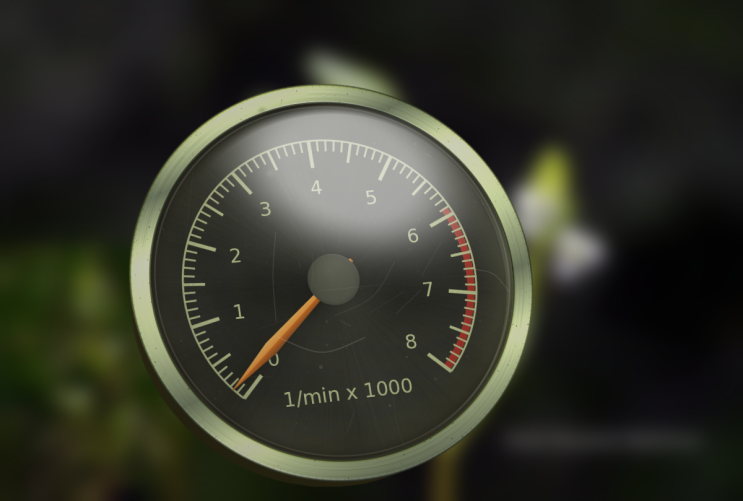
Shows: 150 rpm
